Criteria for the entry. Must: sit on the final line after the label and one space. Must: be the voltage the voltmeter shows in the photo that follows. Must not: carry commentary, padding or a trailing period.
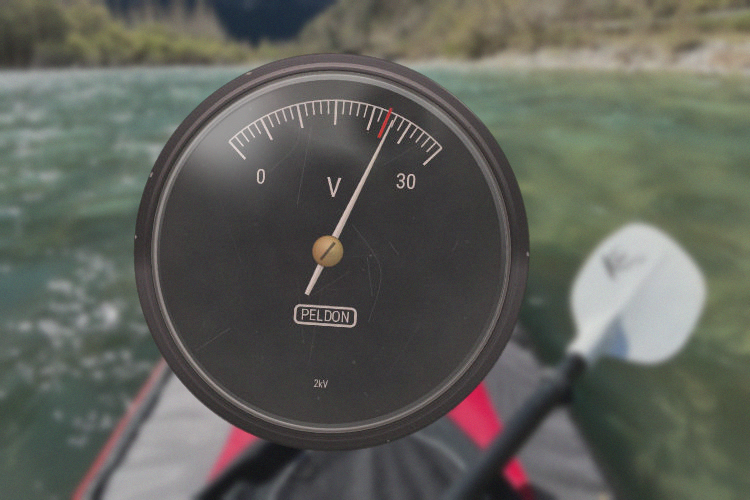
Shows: 23 V
